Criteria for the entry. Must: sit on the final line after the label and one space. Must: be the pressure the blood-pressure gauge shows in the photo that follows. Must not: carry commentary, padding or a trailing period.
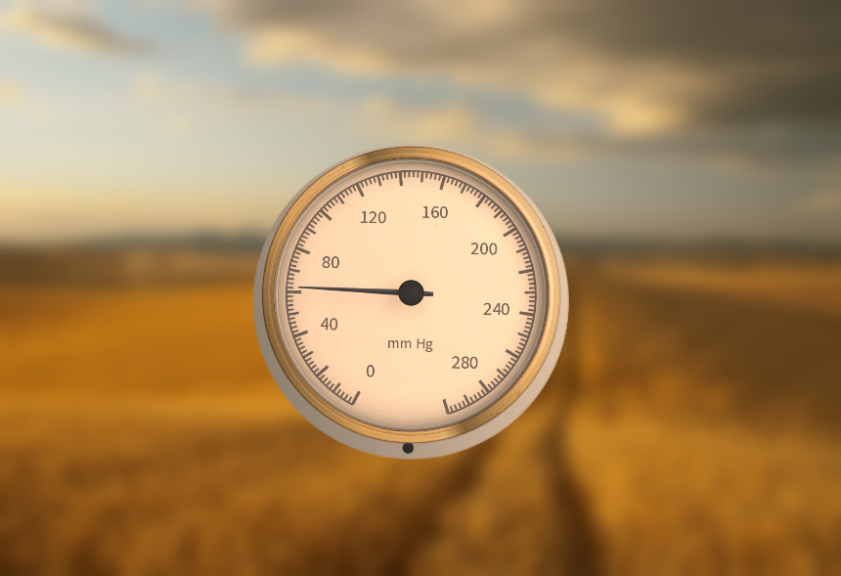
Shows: 62 mmHg
